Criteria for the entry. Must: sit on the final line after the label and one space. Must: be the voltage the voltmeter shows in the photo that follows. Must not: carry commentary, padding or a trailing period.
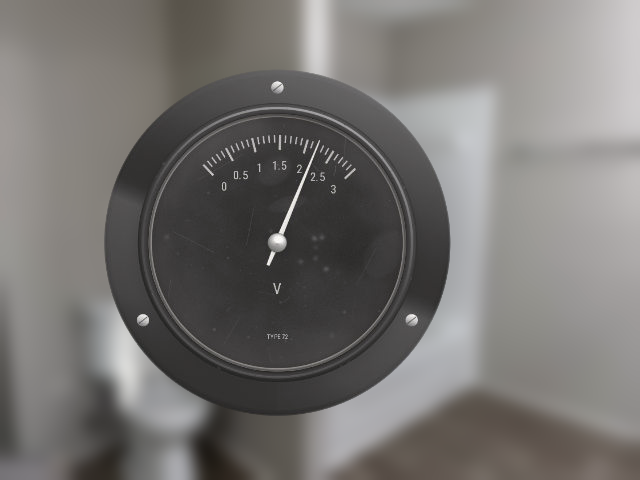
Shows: 2.2 V
